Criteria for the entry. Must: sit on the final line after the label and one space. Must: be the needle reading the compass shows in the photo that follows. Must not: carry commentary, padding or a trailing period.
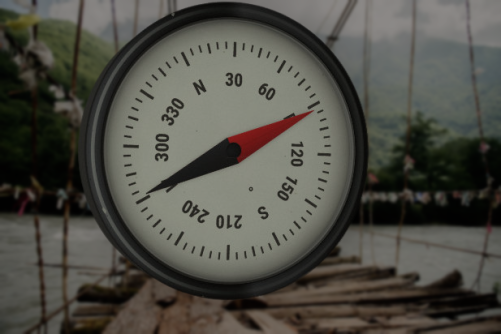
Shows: 92.5 °
